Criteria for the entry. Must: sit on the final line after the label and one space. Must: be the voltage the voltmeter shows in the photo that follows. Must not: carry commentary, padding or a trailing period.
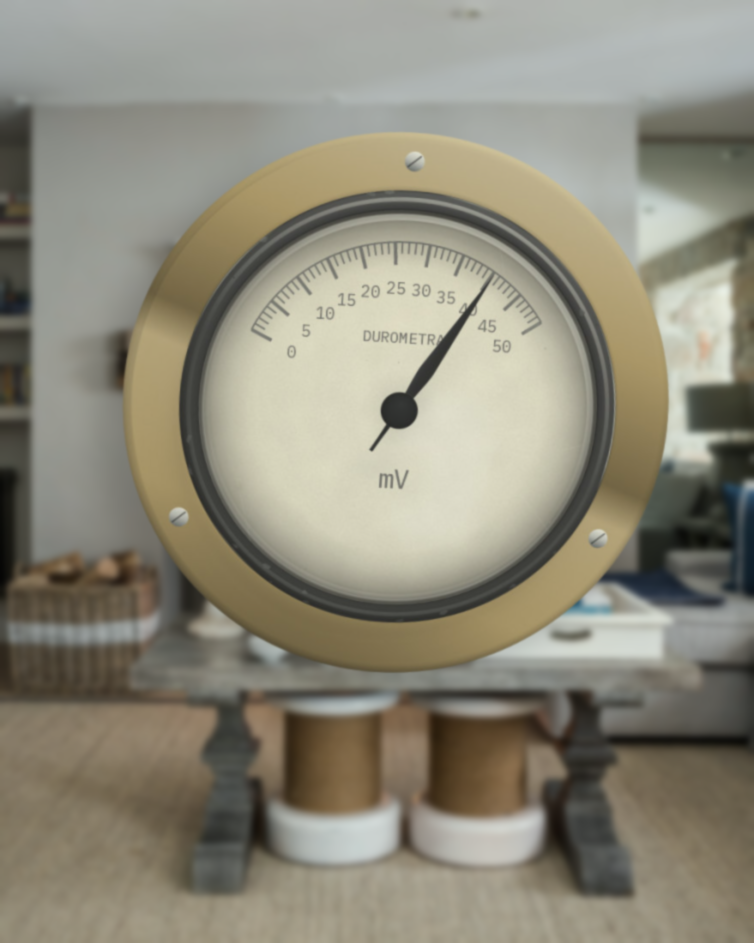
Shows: 40 mV
